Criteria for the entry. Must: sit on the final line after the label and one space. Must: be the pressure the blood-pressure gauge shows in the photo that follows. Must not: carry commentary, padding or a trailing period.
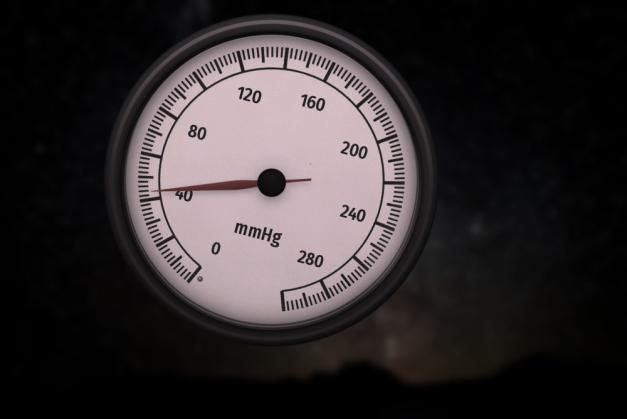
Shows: 44 mmHg
